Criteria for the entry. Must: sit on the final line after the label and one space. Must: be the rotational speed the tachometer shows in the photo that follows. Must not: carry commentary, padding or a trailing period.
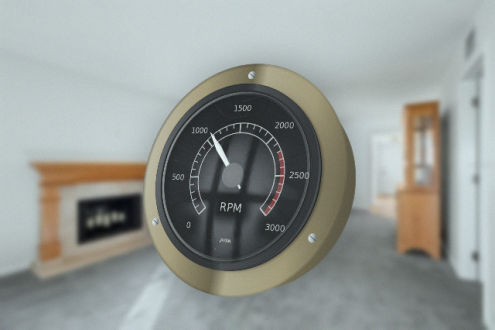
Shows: 1100 rpm
